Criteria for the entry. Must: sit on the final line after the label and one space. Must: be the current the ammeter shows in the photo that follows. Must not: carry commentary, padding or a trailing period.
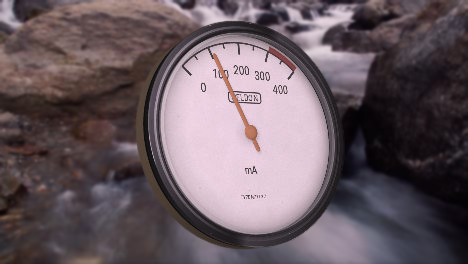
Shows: 100 mA
